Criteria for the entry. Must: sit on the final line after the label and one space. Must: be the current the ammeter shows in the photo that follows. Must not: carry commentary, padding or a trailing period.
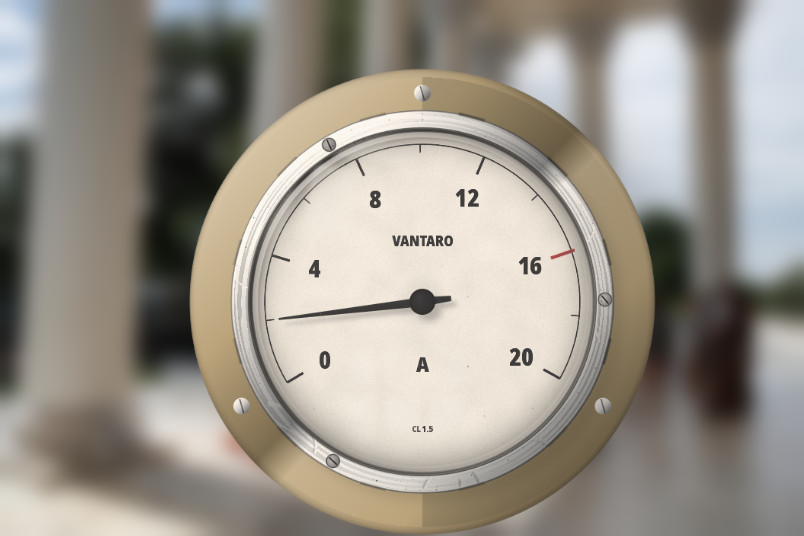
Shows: 2 A
